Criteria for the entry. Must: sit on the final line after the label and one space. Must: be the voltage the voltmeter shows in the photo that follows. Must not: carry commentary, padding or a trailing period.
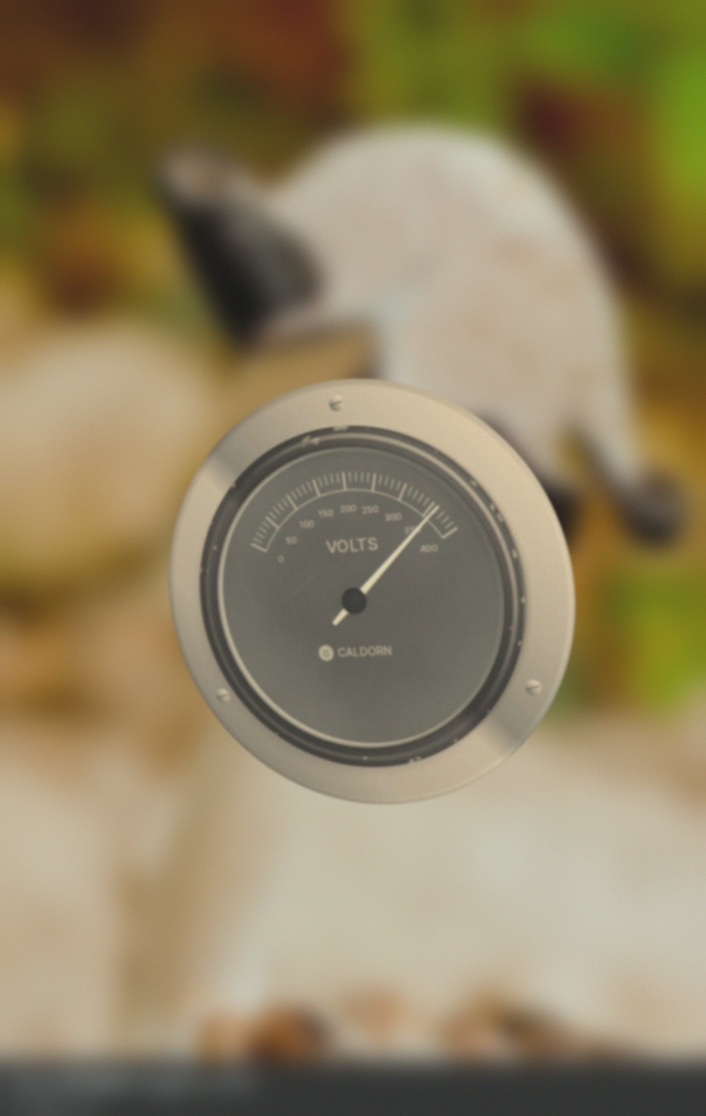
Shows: 360 V
